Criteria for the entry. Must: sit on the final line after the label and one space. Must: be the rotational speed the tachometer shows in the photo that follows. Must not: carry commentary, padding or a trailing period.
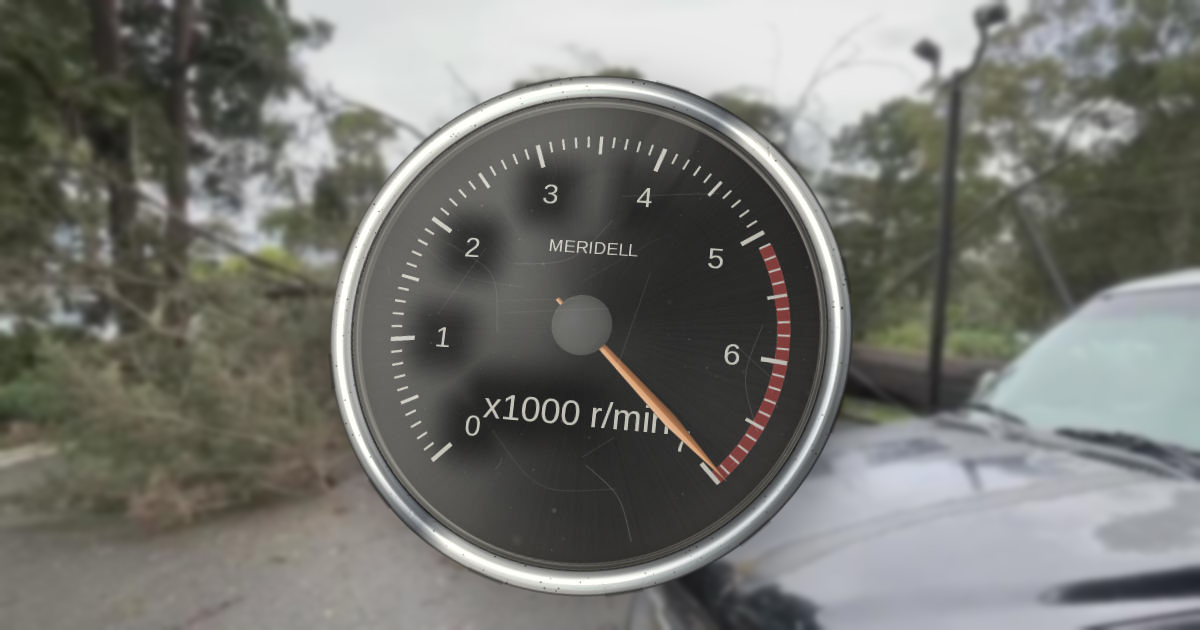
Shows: 6950 rpm
